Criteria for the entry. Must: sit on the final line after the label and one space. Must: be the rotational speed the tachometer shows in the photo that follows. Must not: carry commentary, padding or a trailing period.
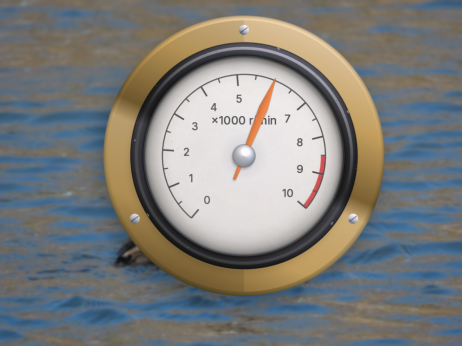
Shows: 6000 rpm
